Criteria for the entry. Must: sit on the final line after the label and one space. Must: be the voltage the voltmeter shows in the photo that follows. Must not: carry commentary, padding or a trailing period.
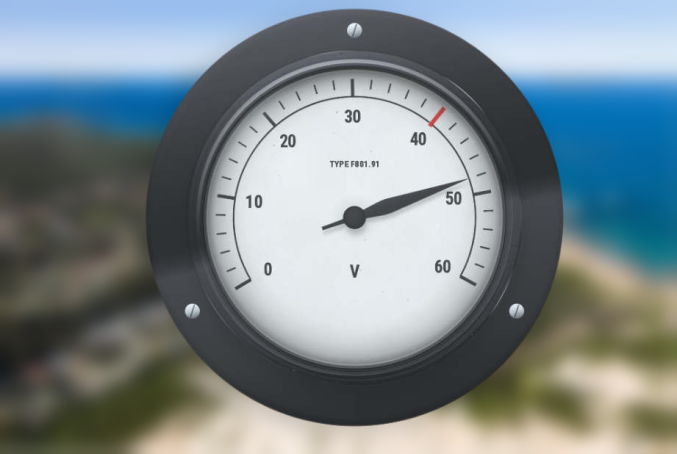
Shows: 48 V
